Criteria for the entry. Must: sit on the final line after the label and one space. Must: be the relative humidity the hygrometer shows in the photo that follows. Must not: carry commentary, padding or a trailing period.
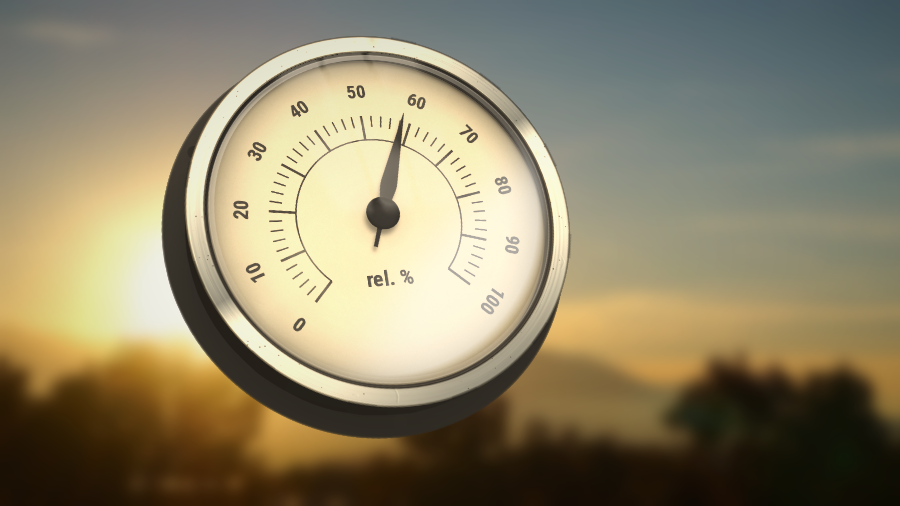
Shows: 58 %
